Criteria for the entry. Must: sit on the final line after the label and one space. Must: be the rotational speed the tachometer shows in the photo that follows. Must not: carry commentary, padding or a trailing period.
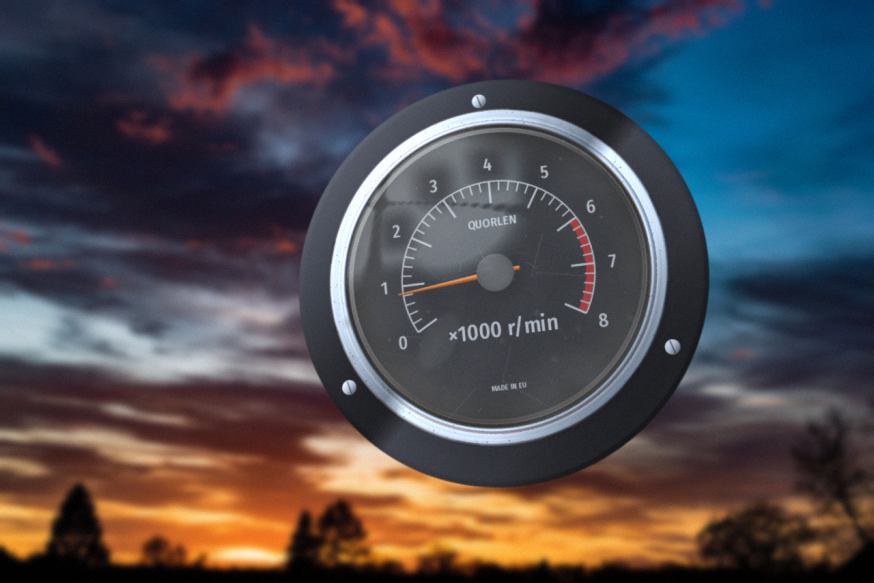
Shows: 800 rpm
